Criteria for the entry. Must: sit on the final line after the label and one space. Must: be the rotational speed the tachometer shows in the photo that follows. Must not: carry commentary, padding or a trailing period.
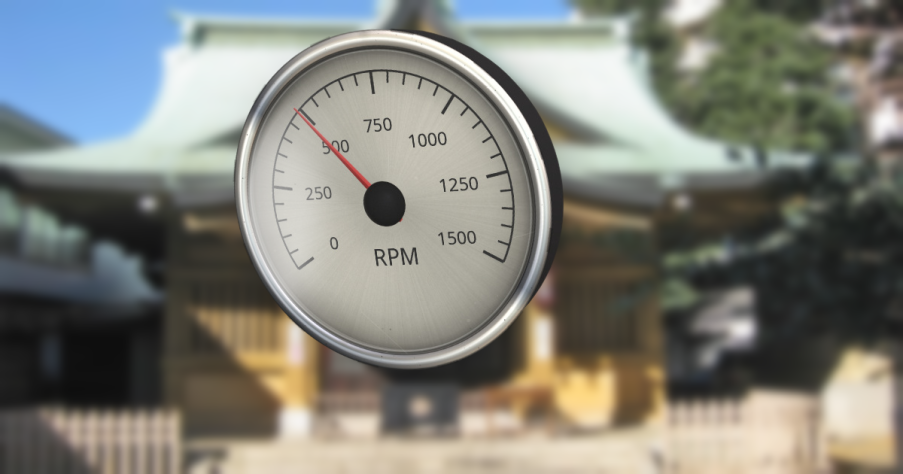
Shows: 500 rpm
